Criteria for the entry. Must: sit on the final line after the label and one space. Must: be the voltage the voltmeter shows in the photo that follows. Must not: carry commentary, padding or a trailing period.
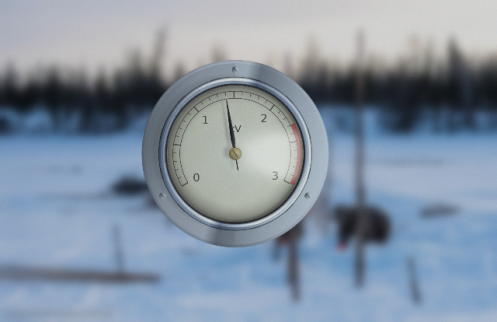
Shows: 1.4 kV
